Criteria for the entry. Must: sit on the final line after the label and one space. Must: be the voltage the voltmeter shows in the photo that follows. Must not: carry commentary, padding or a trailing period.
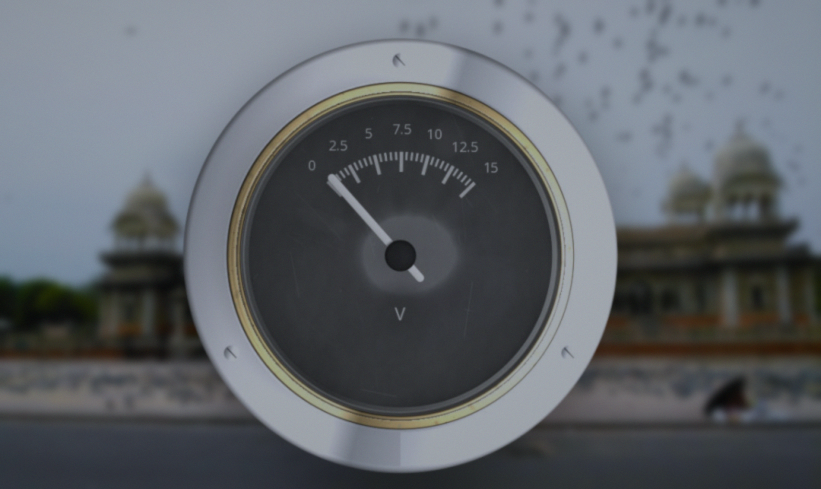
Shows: 0.5 V
